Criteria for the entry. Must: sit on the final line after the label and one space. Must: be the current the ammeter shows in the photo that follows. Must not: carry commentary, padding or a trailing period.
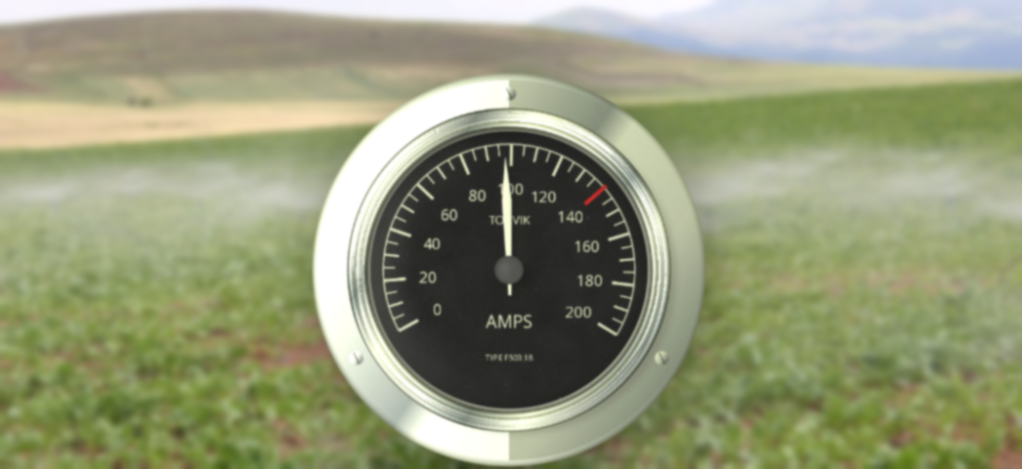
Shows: 97.5 A
